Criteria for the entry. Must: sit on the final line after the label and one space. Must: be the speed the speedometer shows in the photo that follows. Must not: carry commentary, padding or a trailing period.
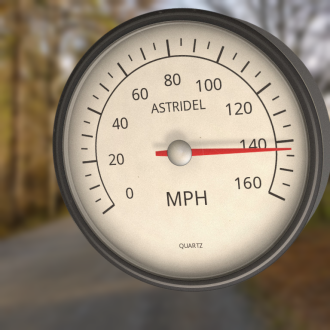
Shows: 142.5 mph
